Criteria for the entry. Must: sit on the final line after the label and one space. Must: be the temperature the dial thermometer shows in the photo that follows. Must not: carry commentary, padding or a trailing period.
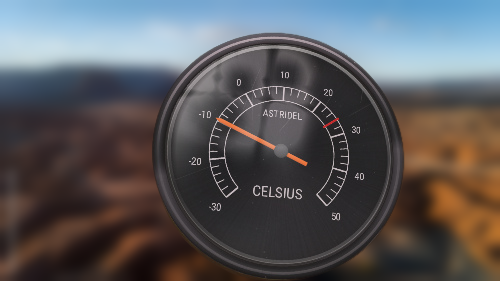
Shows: -10 °C
